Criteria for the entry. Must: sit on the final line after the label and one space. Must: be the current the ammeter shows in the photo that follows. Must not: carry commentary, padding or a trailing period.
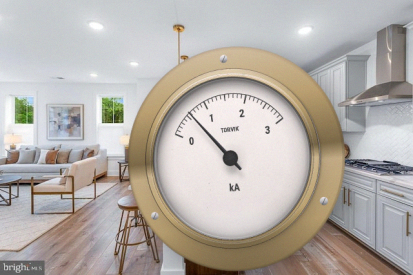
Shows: 0.6 kA
